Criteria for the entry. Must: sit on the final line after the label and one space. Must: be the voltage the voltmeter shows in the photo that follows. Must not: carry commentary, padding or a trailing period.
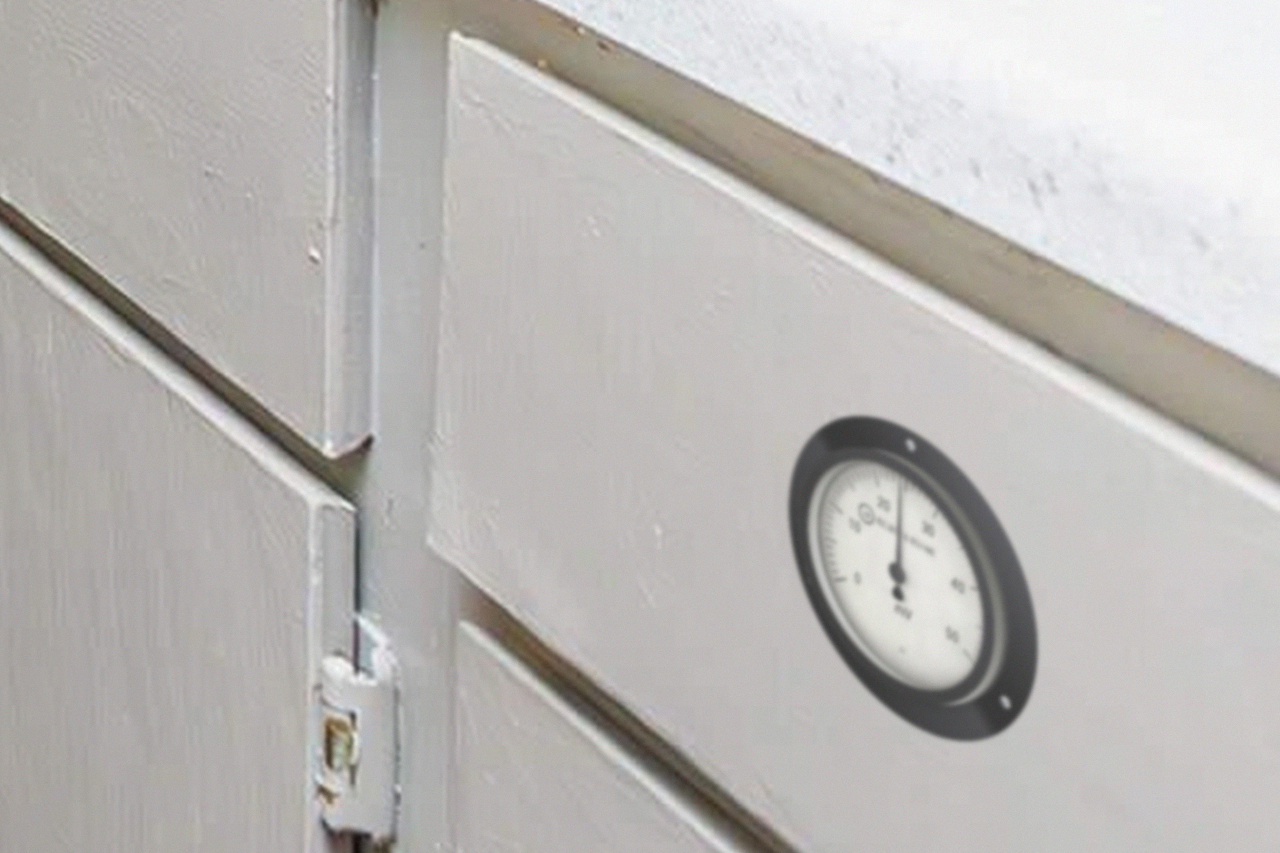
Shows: 25 mV
